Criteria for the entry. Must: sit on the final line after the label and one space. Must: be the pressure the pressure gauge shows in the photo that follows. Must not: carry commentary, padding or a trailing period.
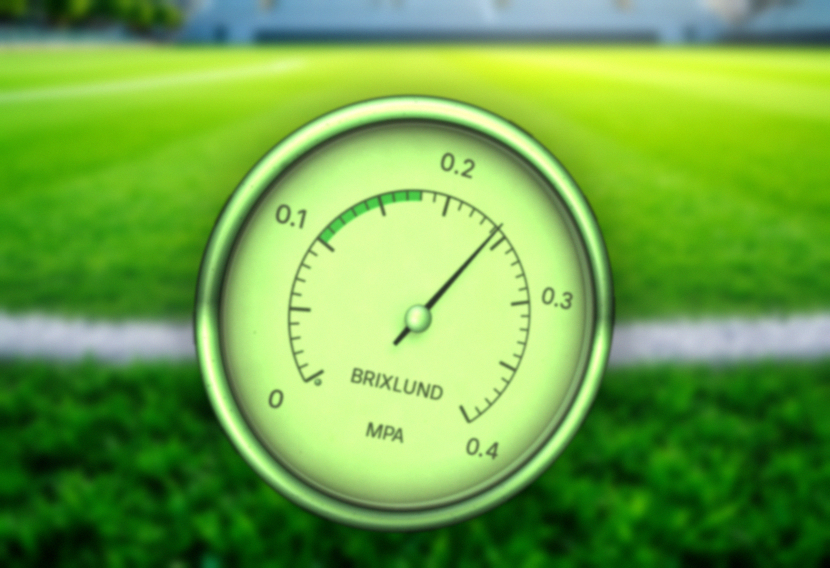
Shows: 0.24 MPa
